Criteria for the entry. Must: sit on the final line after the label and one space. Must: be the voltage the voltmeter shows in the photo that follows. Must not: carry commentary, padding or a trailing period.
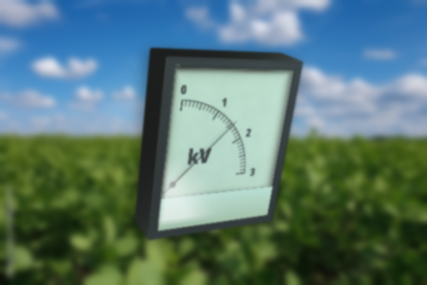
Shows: 1.5 kV
